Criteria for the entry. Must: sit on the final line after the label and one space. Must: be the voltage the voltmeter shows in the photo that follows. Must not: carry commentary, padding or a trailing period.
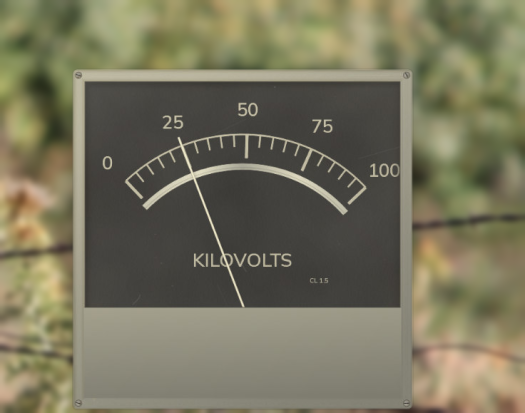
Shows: 25 kV
